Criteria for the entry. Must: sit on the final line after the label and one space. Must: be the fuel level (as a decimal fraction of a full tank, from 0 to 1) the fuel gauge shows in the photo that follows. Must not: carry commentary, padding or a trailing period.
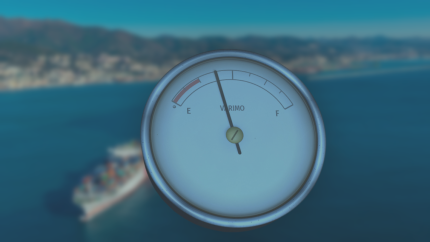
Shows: 0.375
